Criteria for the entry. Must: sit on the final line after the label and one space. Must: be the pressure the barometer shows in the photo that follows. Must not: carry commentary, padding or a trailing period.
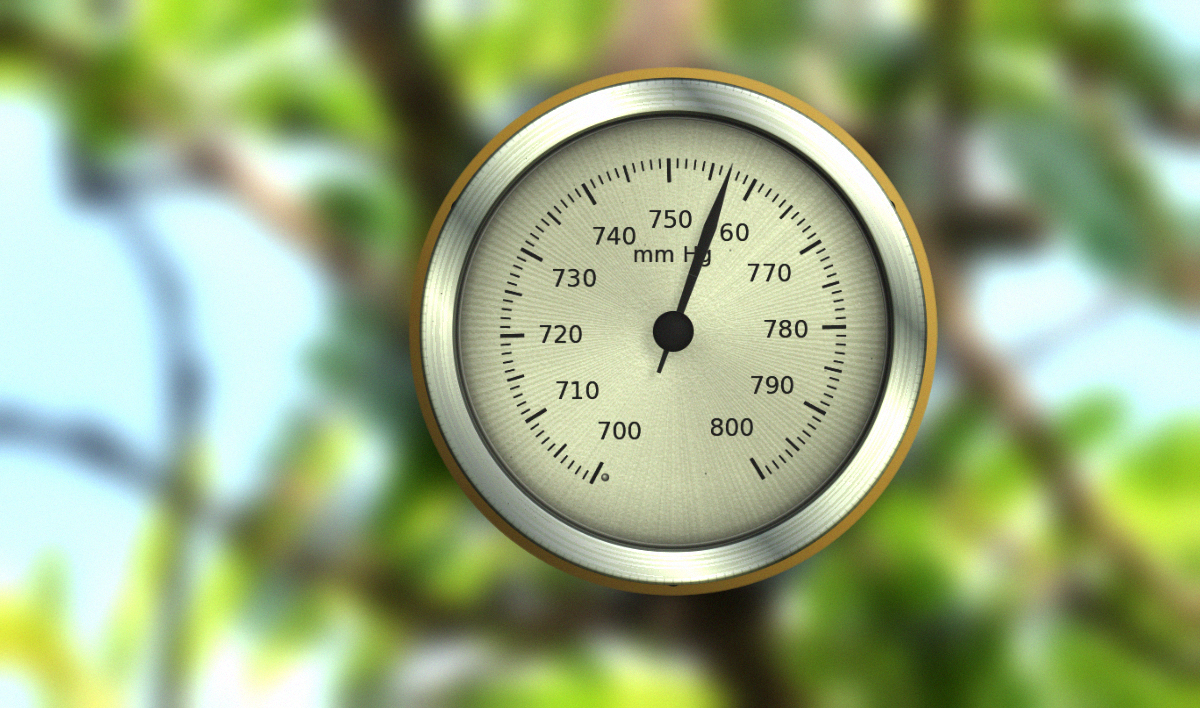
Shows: 757 mmHg
